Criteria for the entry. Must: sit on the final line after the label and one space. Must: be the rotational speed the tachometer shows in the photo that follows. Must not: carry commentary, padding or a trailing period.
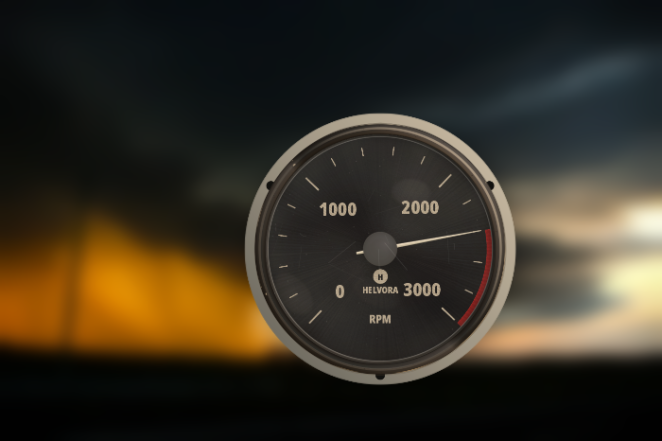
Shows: 2400 rpm
